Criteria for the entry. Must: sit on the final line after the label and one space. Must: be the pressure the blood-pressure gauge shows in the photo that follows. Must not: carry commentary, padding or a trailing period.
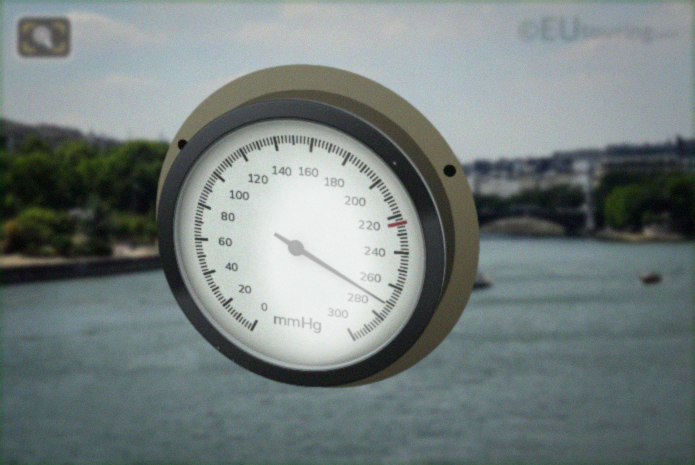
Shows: 270 mmHg
